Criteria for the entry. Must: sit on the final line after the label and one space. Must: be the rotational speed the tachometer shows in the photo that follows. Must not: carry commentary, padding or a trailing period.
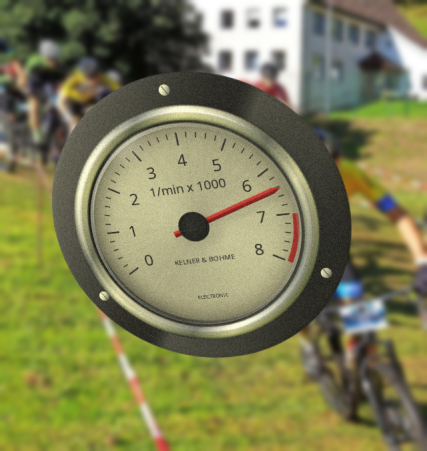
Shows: 6400 rpm
